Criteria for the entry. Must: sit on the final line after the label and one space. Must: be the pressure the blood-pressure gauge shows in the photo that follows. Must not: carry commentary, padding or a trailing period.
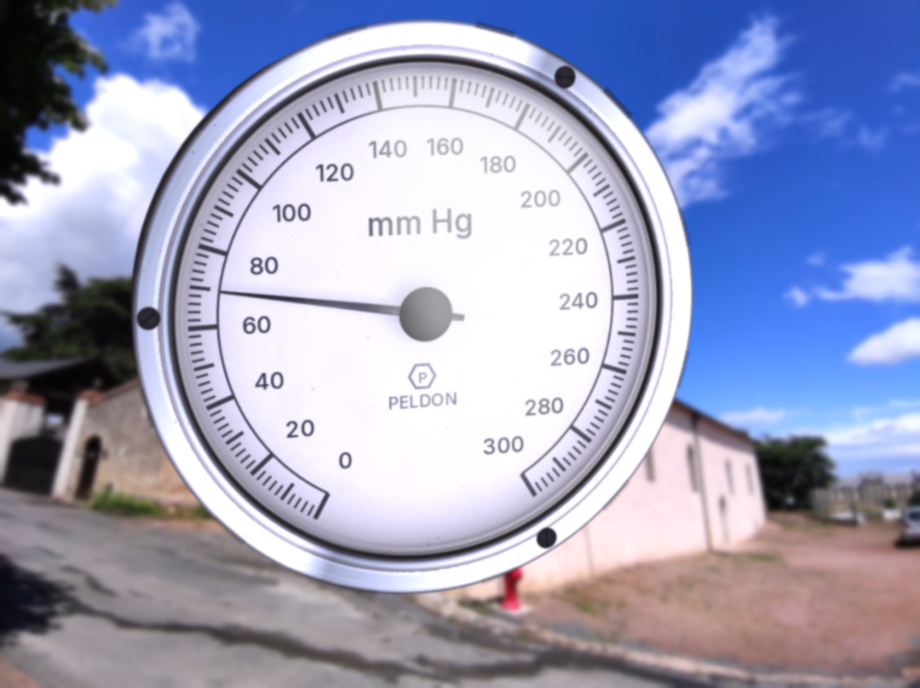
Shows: 70 mmHg
